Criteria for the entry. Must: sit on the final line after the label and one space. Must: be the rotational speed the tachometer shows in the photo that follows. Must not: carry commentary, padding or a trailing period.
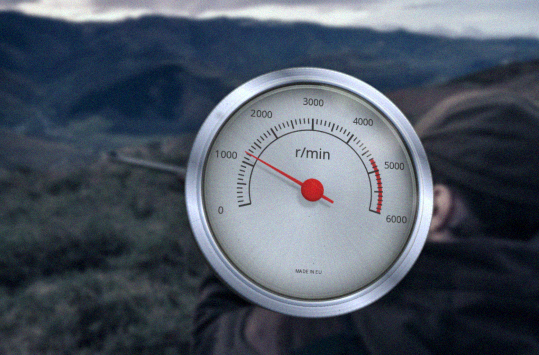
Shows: 1200 rpm
